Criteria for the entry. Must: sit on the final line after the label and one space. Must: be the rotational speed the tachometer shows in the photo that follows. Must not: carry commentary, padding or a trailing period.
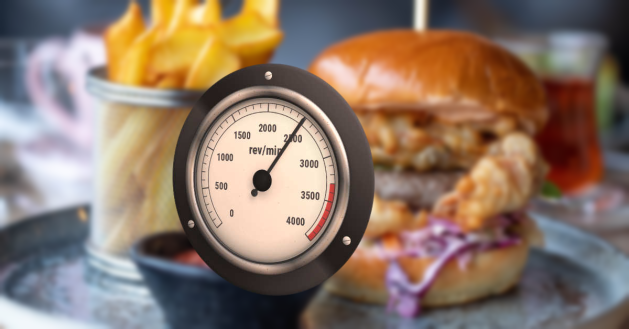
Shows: 2500 rpm
